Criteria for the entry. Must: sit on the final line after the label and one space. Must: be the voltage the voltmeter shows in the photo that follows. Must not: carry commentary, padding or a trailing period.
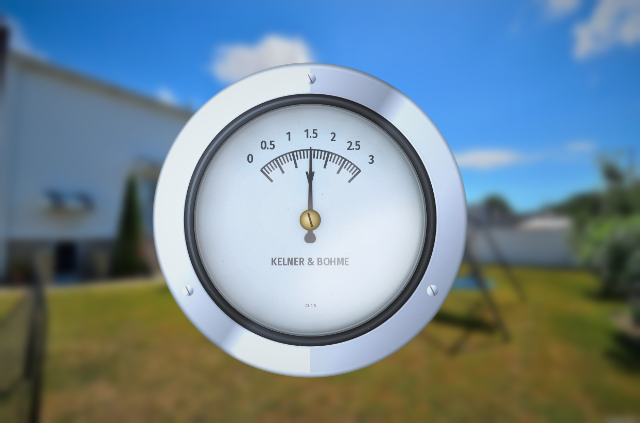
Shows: 1.5 V
